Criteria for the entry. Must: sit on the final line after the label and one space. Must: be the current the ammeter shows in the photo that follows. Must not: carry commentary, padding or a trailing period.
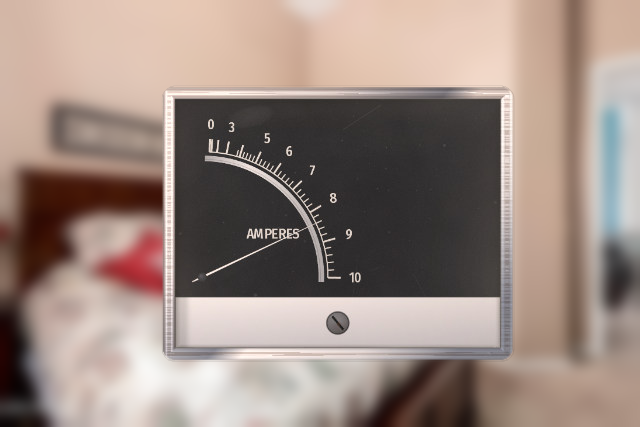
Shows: 8.4 A
